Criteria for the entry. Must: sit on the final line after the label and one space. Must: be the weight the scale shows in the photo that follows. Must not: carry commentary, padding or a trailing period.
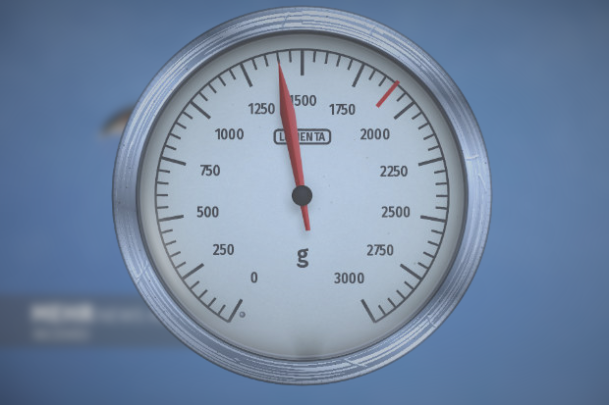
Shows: 1400 g
